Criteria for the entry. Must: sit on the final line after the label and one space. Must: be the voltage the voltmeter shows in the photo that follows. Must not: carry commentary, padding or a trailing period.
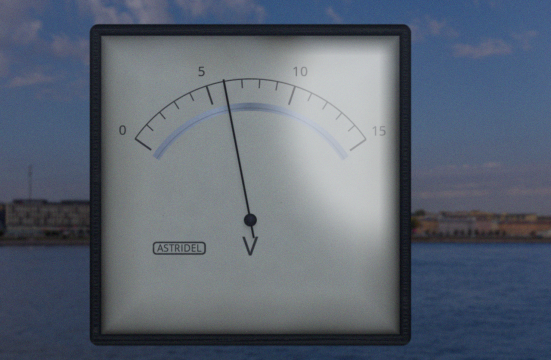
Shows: 6 V
